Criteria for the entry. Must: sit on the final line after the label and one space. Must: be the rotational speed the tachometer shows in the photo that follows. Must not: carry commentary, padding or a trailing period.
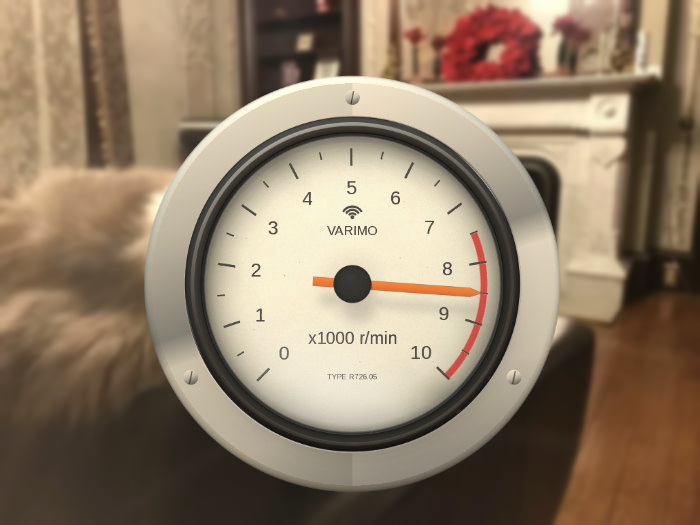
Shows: 8500 rpm
